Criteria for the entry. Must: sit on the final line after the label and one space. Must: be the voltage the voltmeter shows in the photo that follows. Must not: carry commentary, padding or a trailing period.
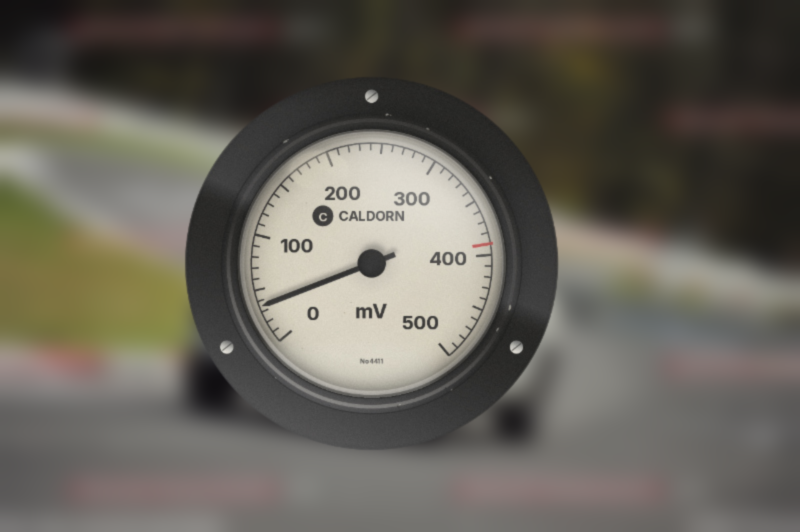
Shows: 35 mV
